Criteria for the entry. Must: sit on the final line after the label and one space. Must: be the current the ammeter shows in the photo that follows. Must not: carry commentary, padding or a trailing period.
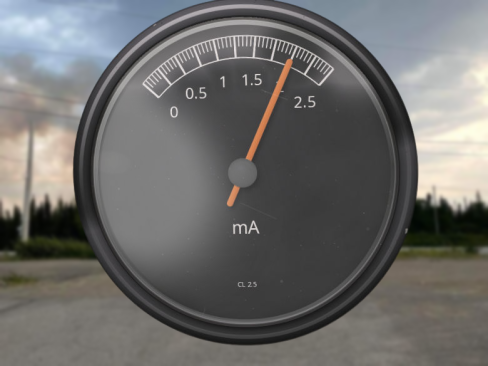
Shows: 2 mA
